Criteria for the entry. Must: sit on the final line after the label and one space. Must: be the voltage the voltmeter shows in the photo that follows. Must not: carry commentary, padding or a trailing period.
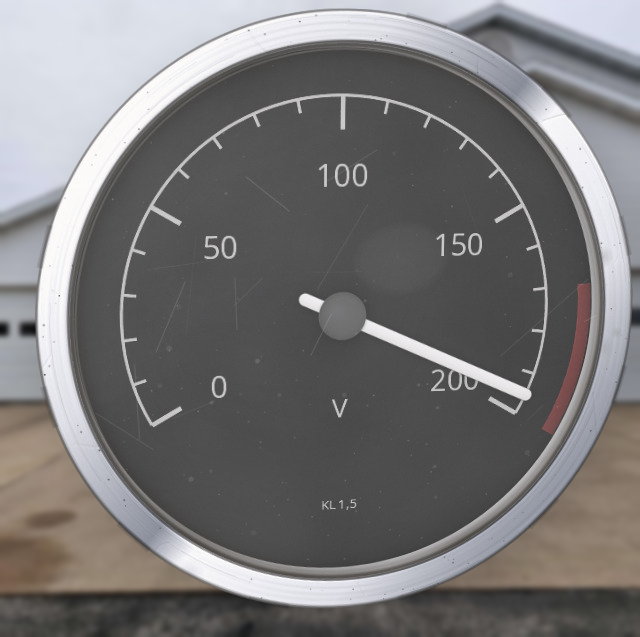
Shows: 195 V
